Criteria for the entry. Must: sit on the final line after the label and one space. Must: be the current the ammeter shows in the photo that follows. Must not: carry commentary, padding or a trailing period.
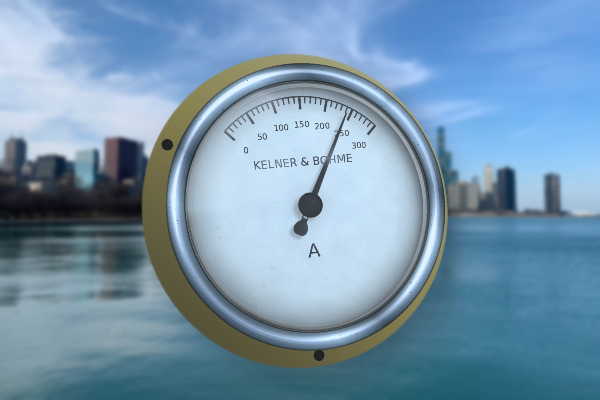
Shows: 240 A
